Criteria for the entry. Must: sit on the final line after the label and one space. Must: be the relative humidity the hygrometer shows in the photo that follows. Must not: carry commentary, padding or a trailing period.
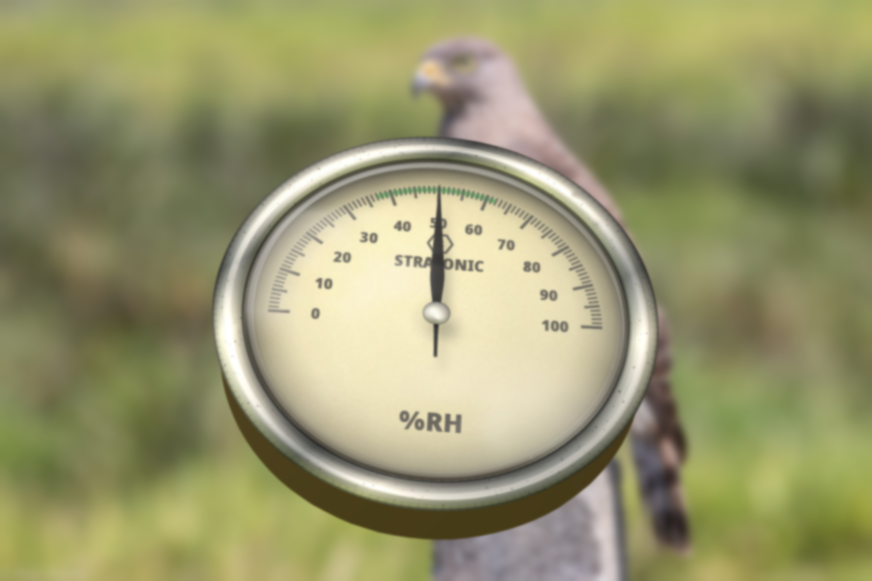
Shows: 50 %
